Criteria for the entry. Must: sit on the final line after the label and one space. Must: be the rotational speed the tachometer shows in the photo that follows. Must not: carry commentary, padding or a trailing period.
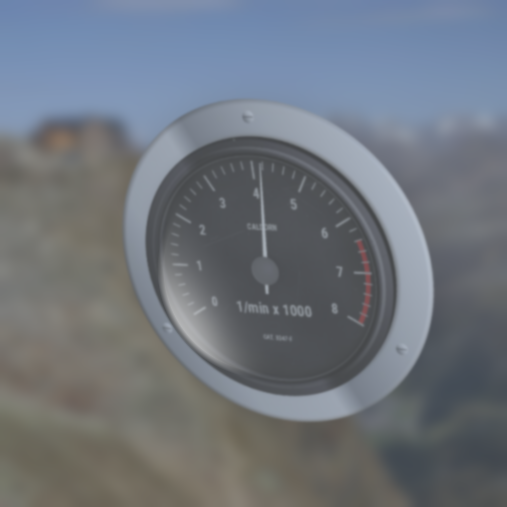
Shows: 4200 rpm
